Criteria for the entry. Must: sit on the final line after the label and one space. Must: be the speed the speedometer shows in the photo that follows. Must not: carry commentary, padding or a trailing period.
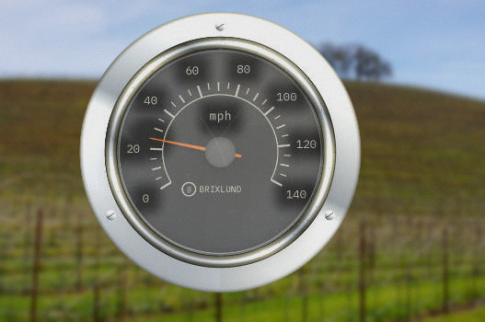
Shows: 25 mph
